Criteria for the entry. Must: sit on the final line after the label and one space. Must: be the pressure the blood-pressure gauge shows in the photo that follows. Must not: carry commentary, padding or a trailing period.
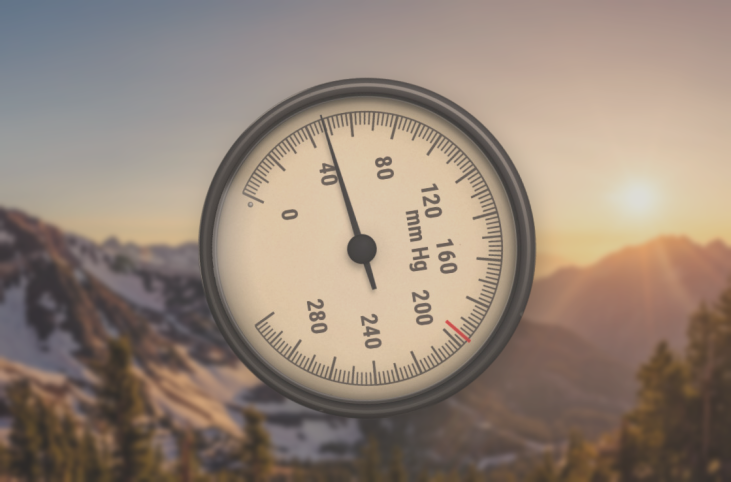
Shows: 48 mmHg
